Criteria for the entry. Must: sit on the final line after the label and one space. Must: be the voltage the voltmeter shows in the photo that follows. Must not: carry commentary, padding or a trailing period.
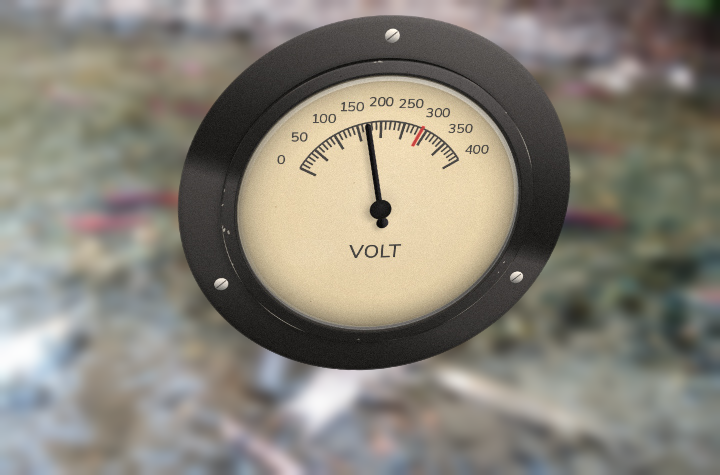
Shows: 170 V
